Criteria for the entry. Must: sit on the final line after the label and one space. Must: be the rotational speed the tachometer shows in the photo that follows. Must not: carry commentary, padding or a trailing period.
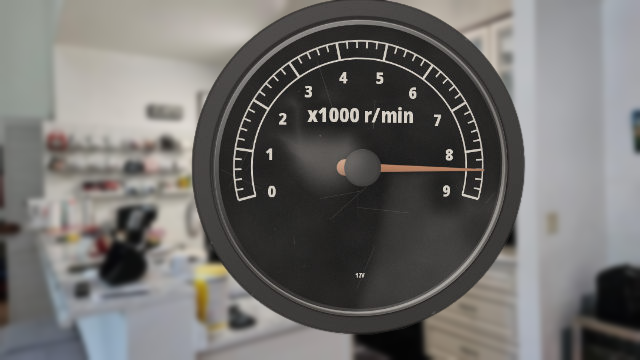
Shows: 8400 rpm
